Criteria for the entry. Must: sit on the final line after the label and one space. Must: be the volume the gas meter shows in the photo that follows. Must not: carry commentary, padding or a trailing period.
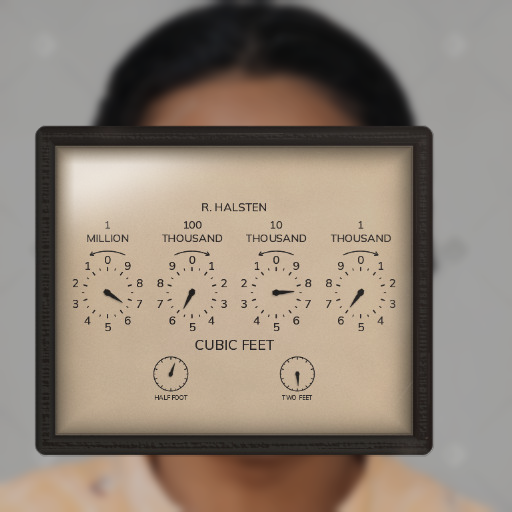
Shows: 657600 ft³
